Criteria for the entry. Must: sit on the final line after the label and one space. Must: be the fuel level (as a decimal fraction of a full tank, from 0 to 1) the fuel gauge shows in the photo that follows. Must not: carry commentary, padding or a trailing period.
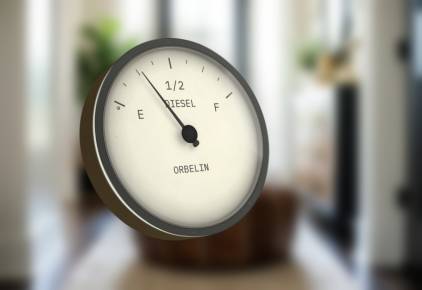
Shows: 0.25
